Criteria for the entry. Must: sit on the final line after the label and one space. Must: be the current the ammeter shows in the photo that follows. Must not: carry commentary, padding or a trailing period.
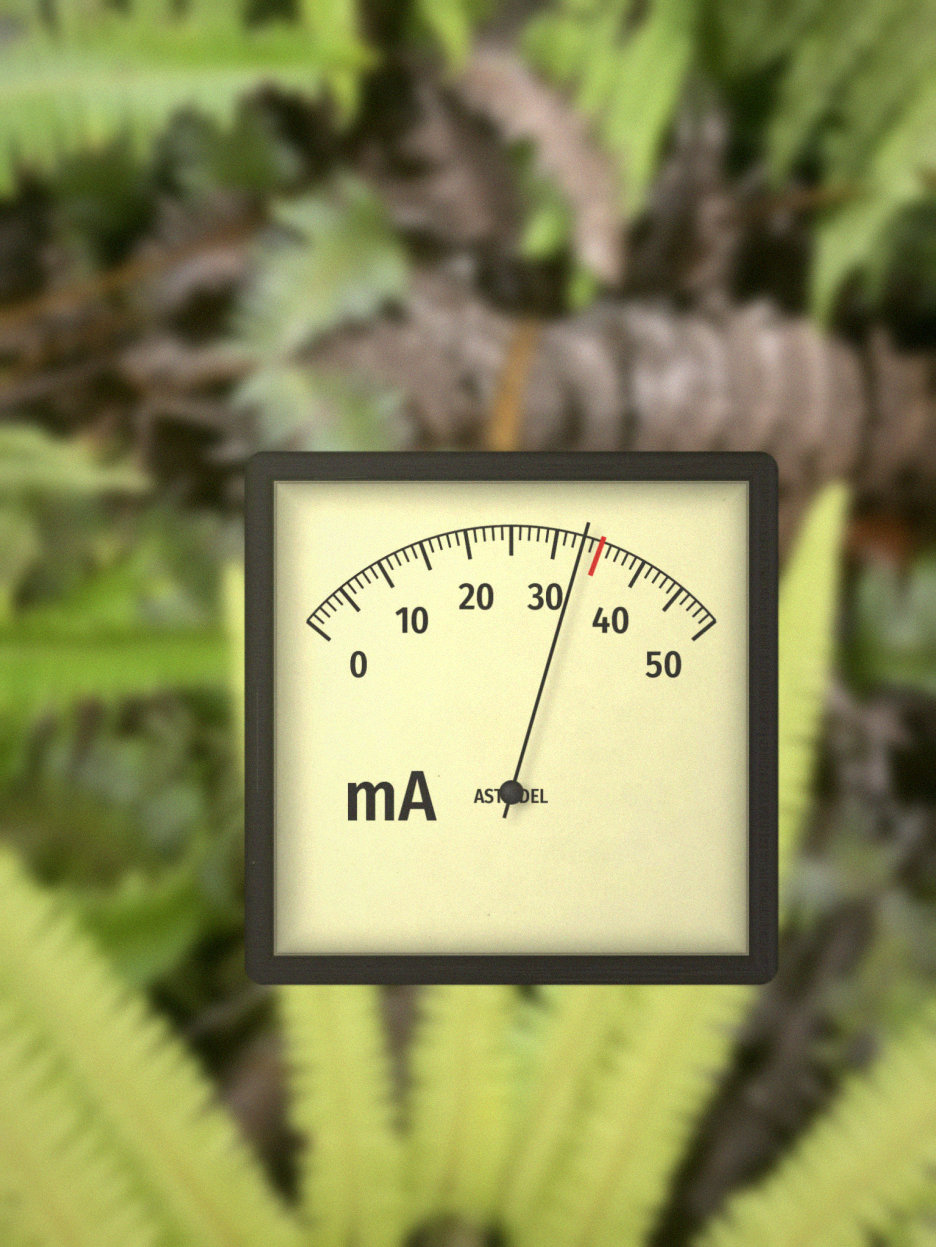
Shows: 33 mA
